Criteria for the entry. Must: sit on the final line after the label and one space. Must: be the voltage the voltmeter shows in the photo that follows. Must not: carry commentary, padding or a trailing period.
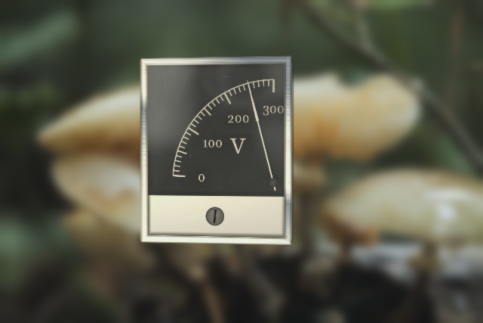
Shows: 250 V
